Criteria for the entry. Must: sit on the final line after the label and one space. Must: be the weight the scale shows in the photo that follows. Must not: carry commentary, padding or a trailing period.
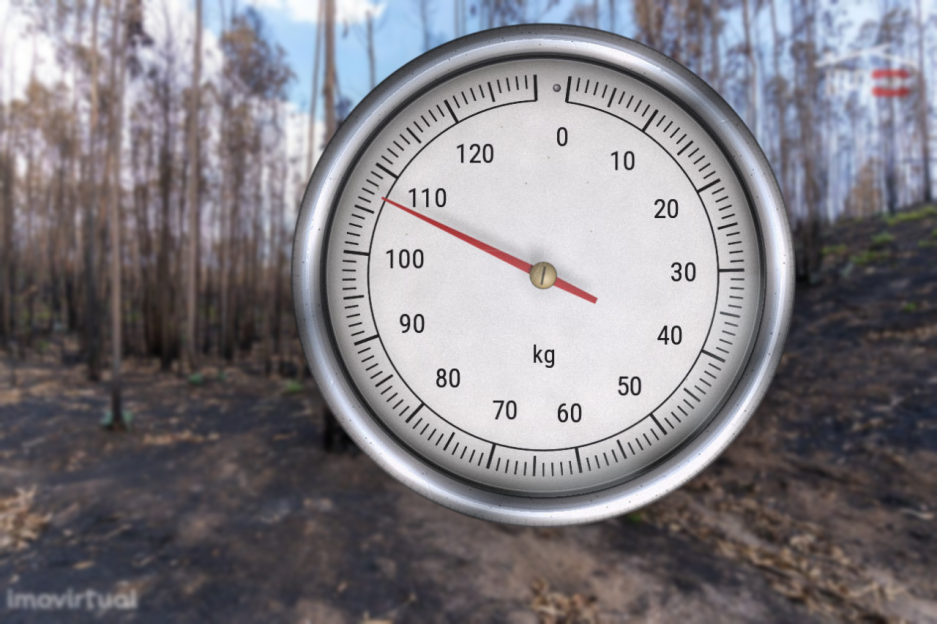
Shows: 107 kg
